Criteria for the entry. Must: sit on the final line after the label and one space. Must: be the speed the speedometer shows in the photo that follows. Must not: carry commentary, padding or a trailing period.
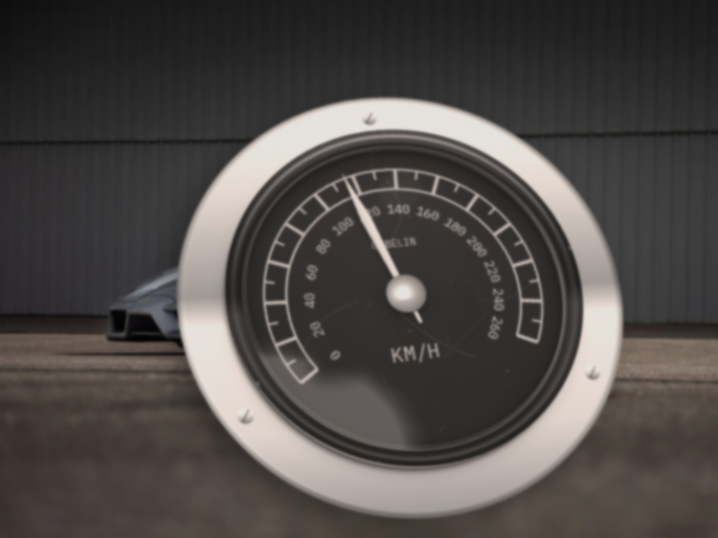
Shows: 115 km/h
